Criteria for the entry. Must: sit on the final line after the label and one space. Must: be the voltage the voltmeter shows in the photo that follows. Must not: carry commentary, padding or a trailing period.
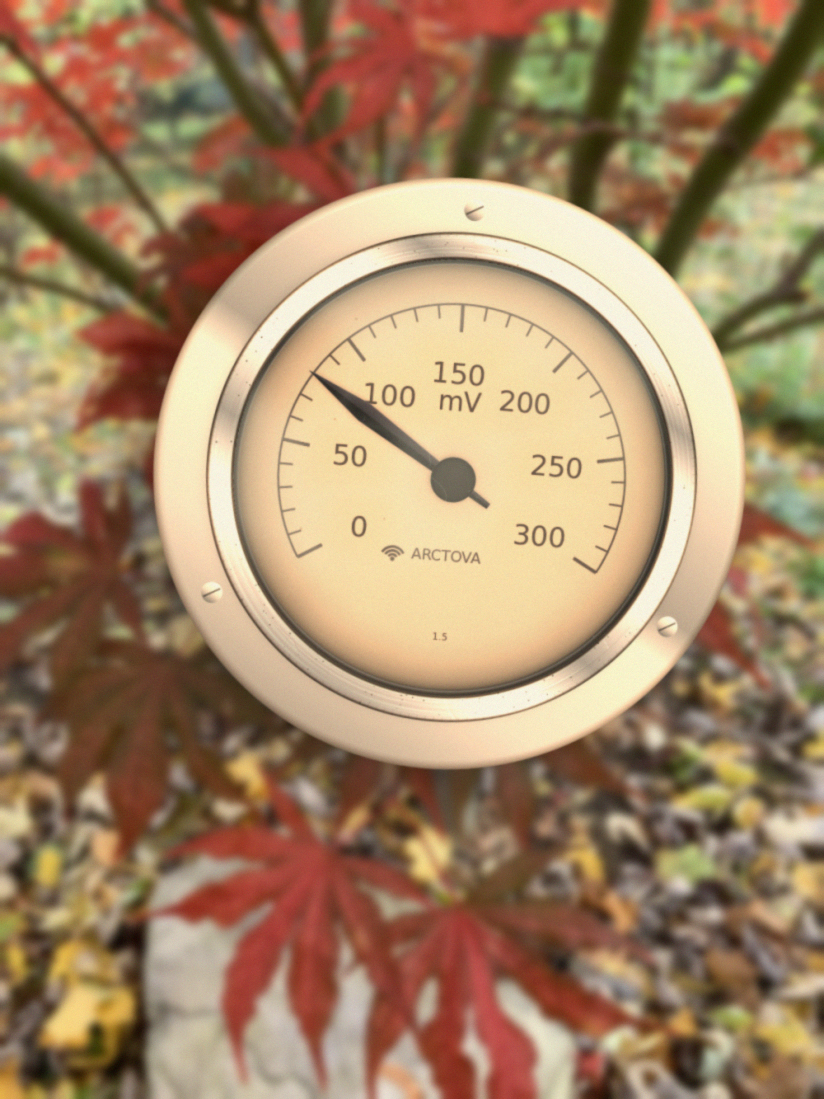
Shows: 80 mV
